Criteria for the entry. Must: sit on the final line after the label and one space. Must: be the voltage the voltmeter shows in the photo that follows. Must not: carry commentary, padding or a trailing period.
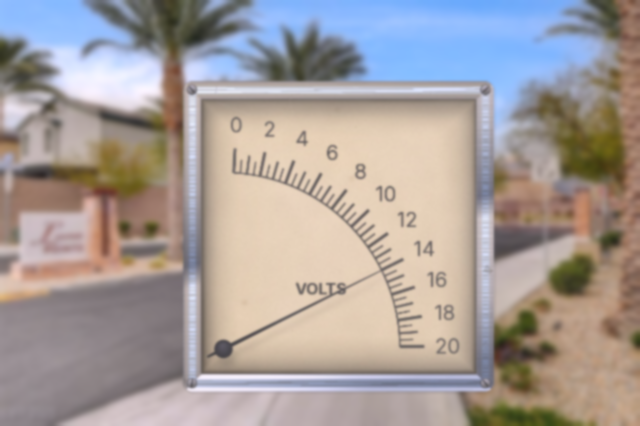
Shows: 14 V
